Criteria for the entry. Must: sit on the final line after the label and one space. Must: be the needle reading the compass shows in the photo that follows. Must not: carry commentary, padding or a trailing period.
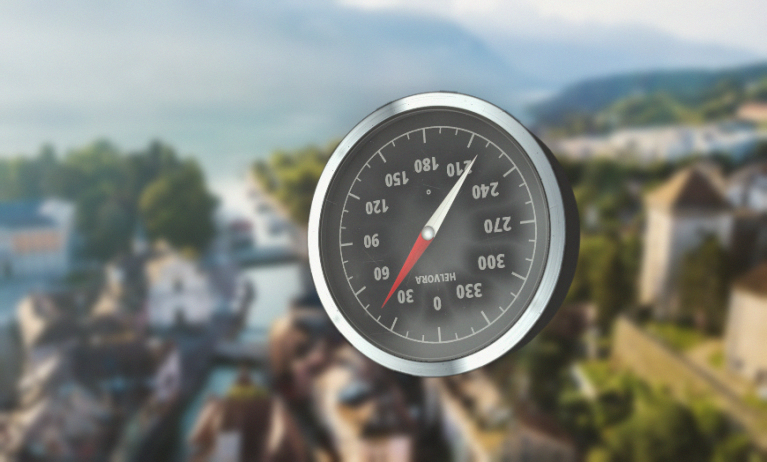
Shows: 40 °
